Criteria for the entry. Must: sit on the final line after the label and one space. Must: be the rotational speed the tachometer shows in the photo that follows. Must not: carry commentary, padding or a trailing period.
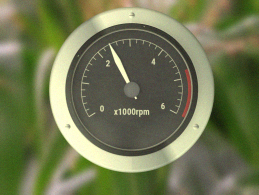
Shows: 2400 rpm
